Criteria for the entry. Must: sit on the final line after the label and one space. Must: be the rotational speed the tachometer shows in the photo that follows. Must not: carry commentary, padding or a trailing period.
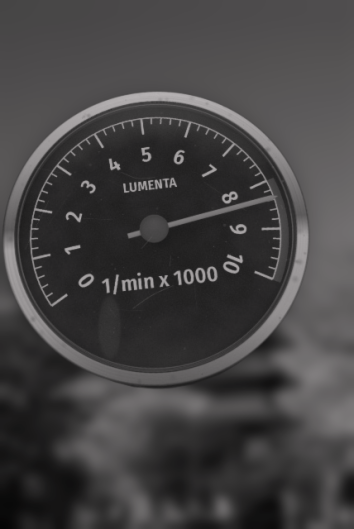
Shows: 8400 rpm
